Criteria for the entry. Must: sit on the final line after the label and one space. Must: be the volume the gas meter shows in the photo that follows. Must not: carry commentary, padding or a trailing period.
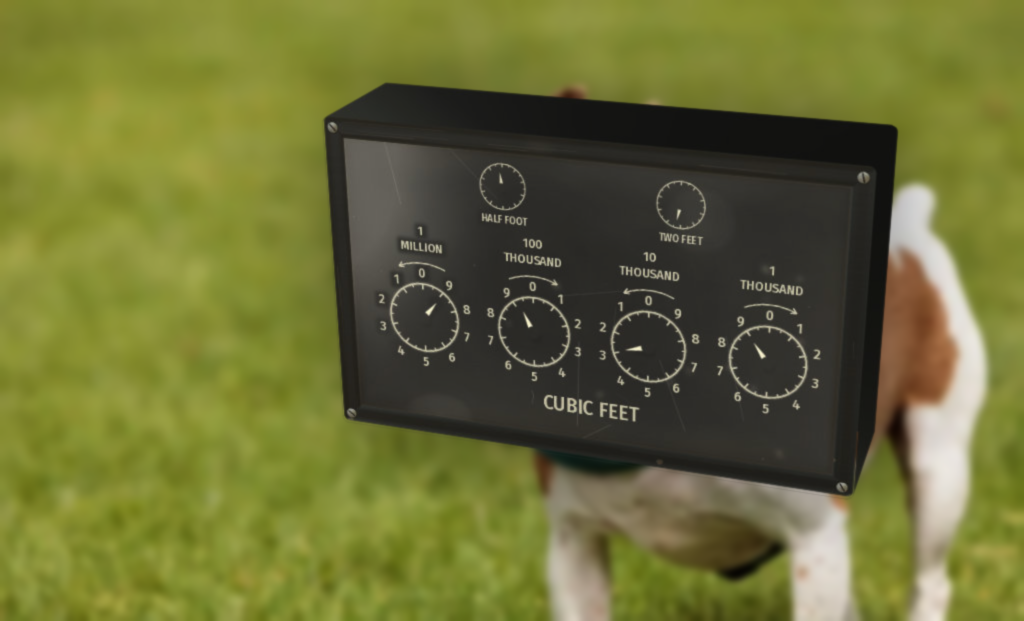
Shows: 892900 ft³
